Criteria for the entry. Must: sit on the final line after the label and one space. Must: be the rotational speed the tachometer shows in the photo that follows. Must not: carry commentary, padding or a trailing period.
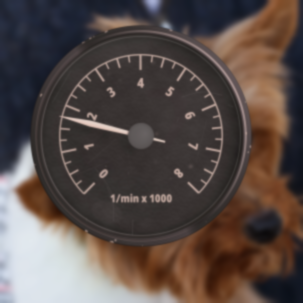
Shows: 1750 rpm
